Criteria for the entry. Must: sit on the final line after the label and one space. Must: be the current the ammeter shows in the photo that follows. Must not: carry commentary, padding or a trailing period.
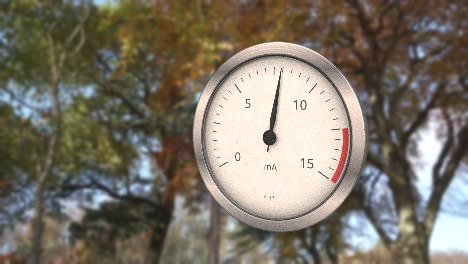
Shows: 8 mA
